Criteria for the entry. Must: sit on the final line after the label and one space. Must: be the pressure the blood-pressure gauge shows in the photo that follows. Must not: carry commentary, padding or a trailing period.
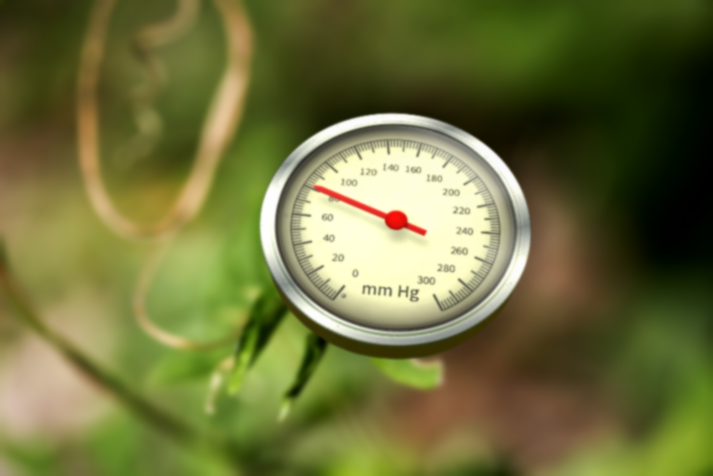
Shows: 80 mmHg
